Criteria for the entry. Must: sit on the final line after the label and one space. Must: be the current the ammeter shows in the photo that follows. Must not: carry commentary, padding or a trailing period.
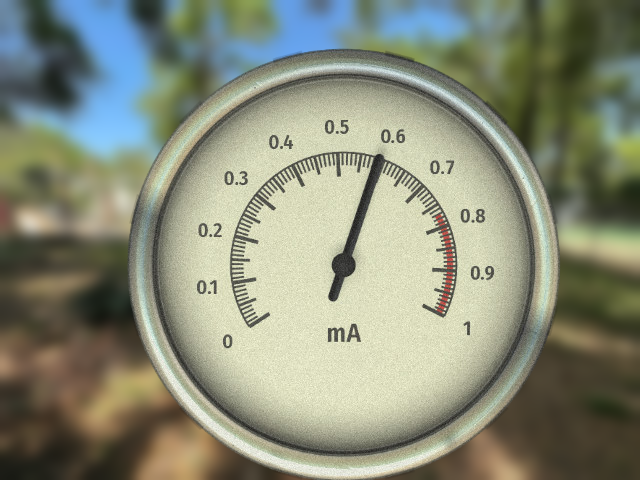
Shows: 0.59 mA
